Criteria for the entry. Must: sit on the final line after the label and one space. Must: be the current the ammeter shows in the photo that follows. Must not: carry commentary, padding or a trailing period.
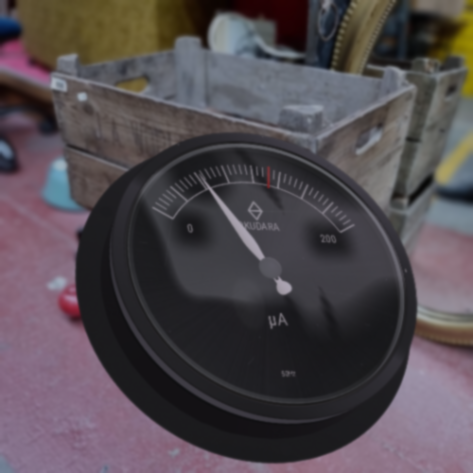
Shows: 50 µA
